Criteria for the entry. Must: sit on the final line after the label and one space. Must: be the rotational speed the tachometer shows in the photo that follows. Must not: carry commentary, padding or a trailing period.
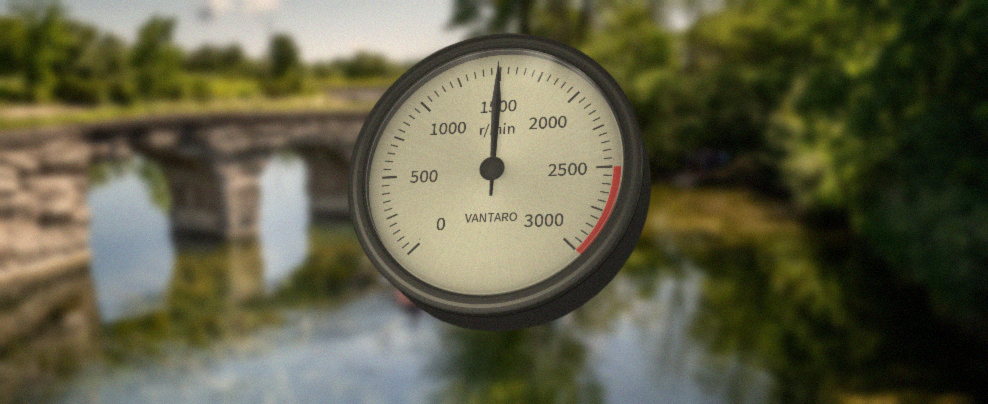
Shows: 1500 rpm
